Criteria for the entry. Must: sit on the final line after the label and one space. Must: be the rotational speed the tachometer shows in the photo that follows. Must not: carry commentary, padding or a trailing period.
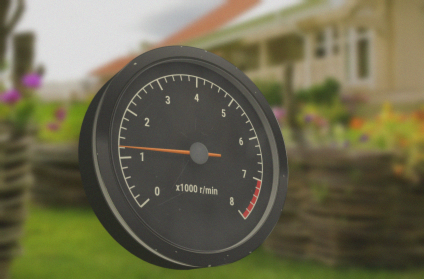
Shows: 1200 rpm
